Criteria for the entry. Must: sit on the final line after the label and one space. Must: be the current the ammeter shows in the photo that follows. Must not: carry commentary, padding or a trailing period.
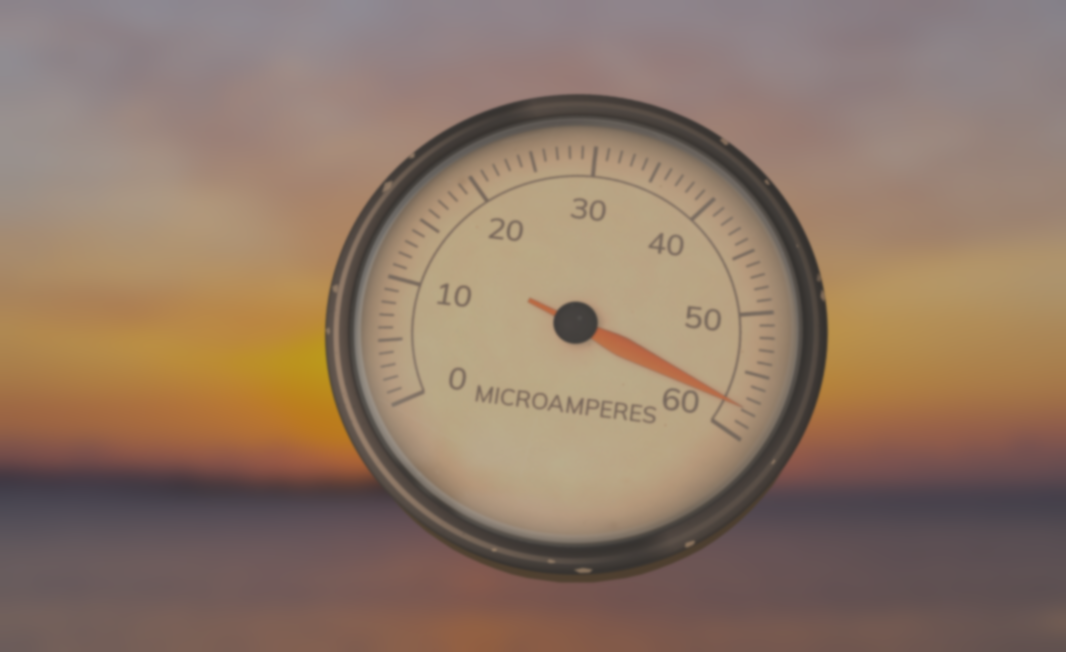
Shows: 58 µA
